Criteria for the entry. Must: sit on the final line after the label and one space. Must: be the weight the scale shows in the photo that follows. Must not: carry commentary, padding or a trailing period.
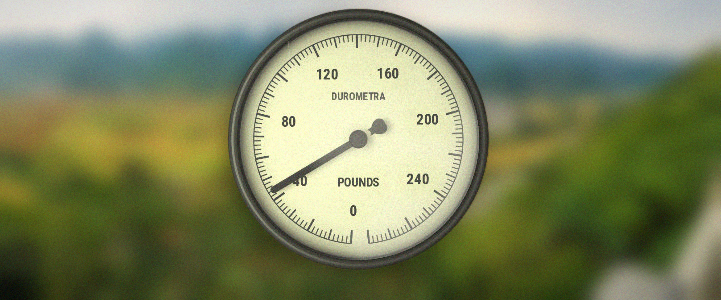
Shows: 44 lb
